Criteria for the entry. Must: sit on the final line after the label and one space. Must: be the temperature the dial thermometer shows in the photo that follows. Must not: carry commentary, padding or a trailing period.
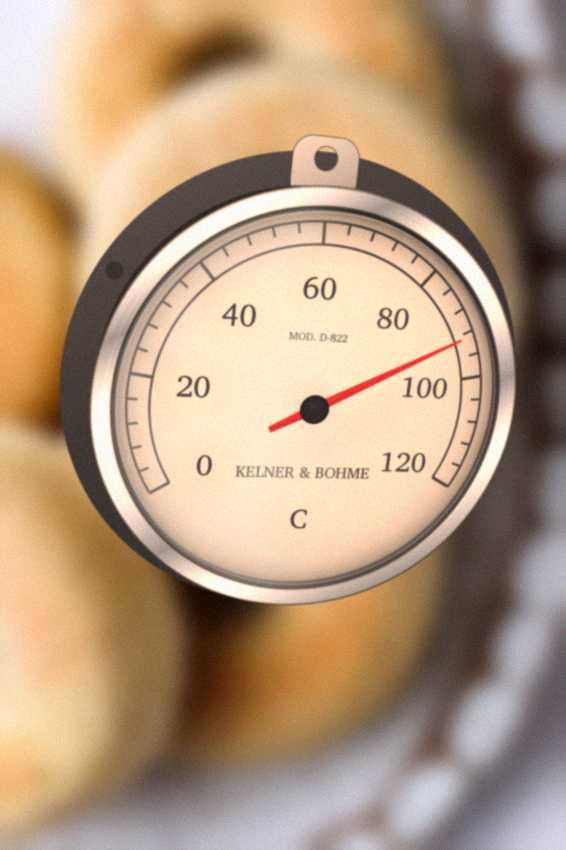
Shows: 92 °C
